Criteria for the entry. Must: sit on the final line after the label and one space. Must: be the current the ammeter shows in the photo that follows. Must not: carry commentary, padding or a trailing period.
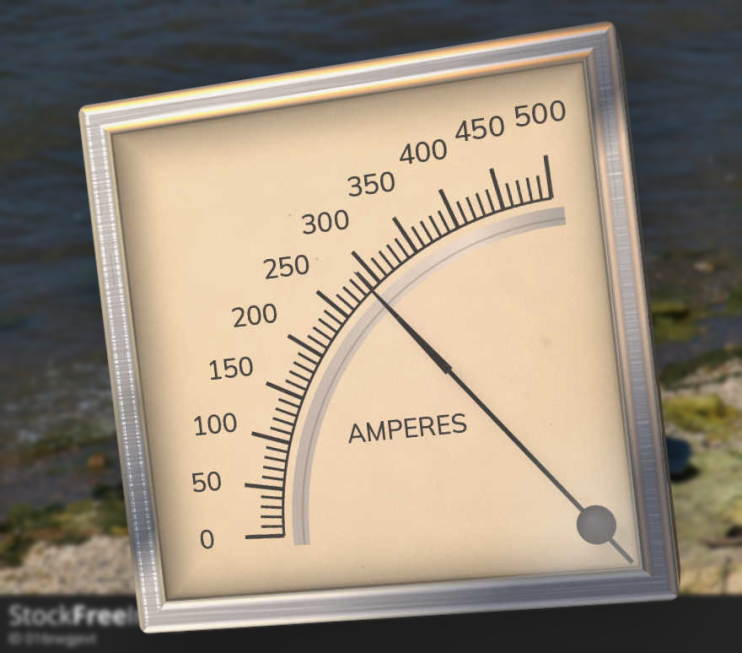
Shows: 290 A
